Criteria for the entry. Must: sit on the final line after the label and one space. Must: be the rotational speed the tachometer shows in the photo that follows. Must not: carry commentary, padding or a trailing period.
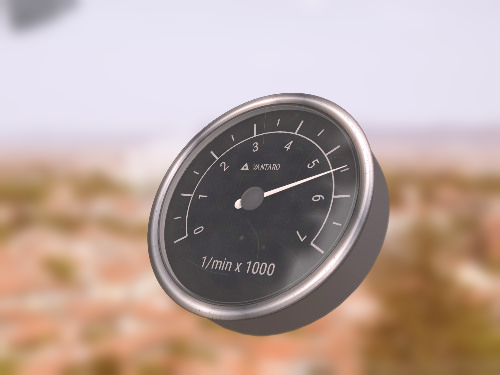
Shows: 5500 rpm
